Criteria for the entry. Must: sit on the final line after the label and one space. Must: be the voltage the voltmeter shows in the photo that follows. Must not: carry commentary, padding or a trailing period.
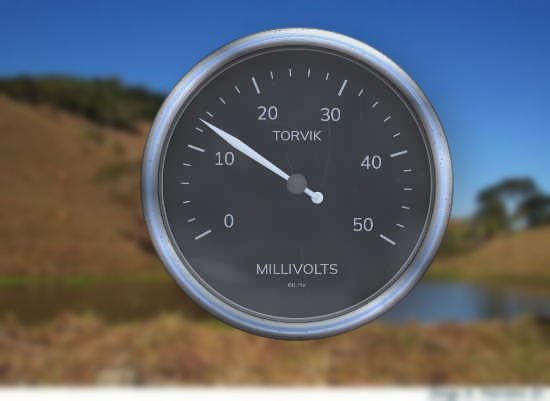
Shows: 13 mV
